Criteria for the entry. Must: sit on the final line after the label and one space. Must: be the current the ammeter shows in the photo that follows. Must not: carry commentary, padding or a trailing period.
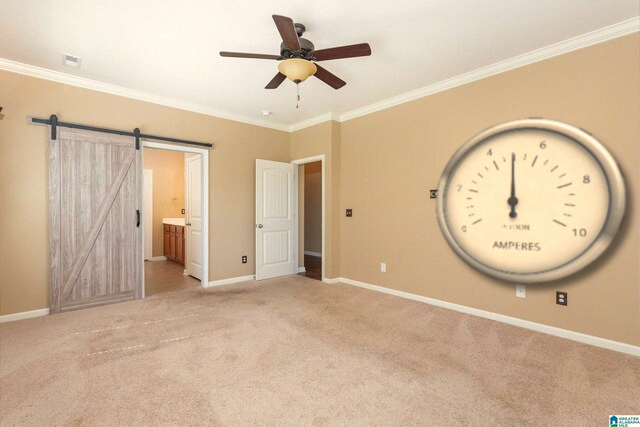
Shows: 5 A
